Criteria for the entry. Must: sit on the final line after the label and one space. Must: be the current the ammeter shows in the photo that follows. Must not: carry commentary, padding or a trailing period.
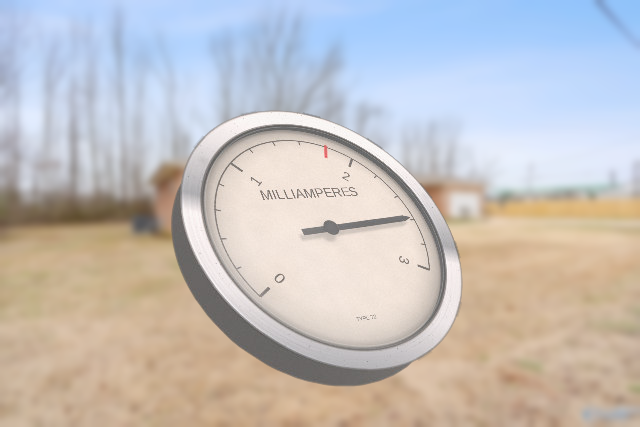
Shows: 2.6 mA
